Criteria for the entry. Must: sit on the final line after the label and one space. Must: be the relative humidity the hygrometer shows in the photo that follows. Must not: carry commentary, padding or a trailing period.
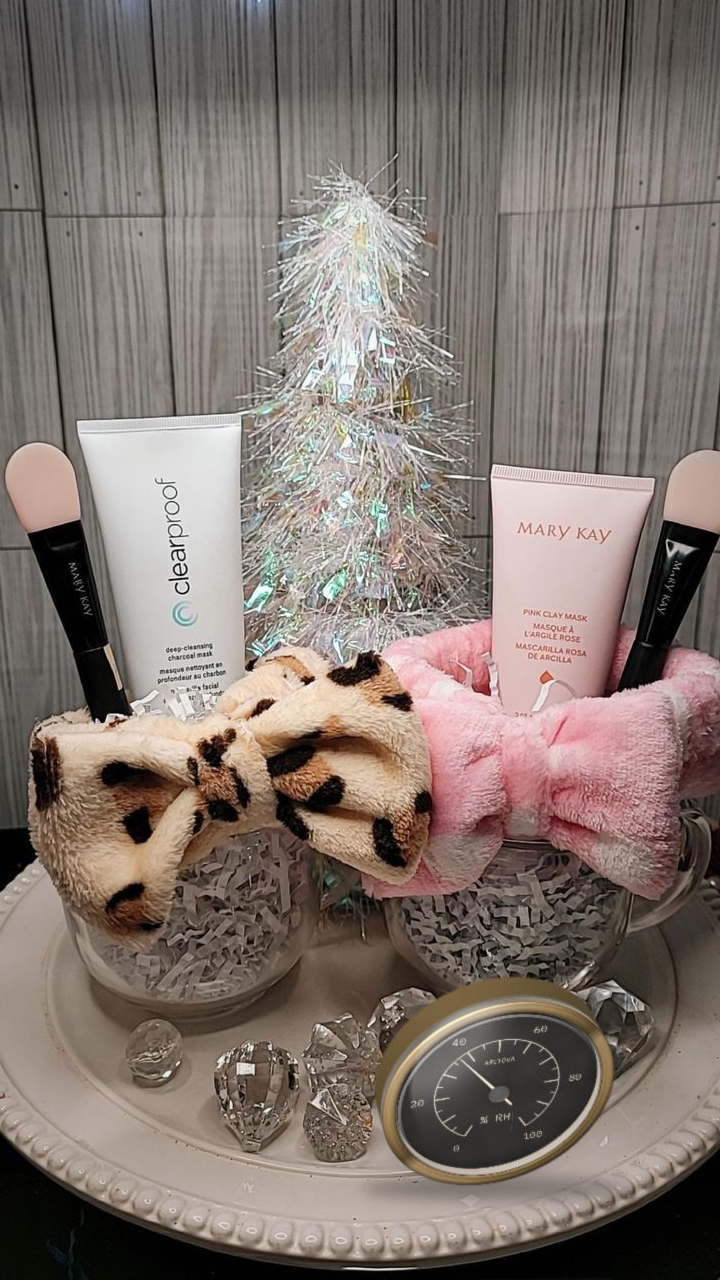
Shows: 37.5 %
